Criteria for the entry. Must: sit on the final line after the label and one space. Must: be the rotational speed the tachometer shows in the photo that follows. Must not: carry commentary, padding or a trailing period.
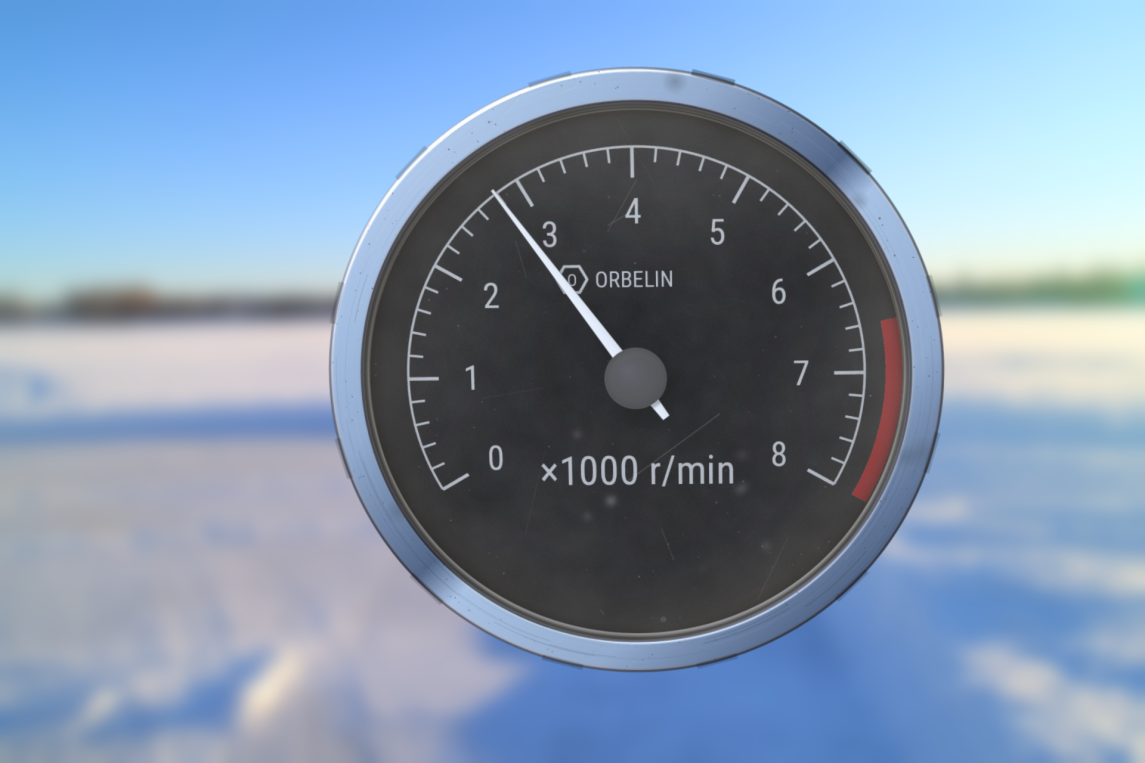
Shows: 2800 rpm
